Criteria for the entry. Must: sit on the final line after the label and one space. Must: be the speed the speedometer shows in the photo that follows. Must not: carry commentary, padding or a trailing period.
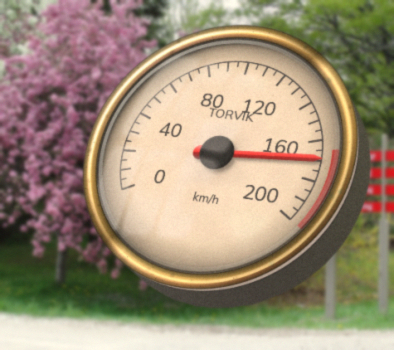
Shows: 170 km/h
